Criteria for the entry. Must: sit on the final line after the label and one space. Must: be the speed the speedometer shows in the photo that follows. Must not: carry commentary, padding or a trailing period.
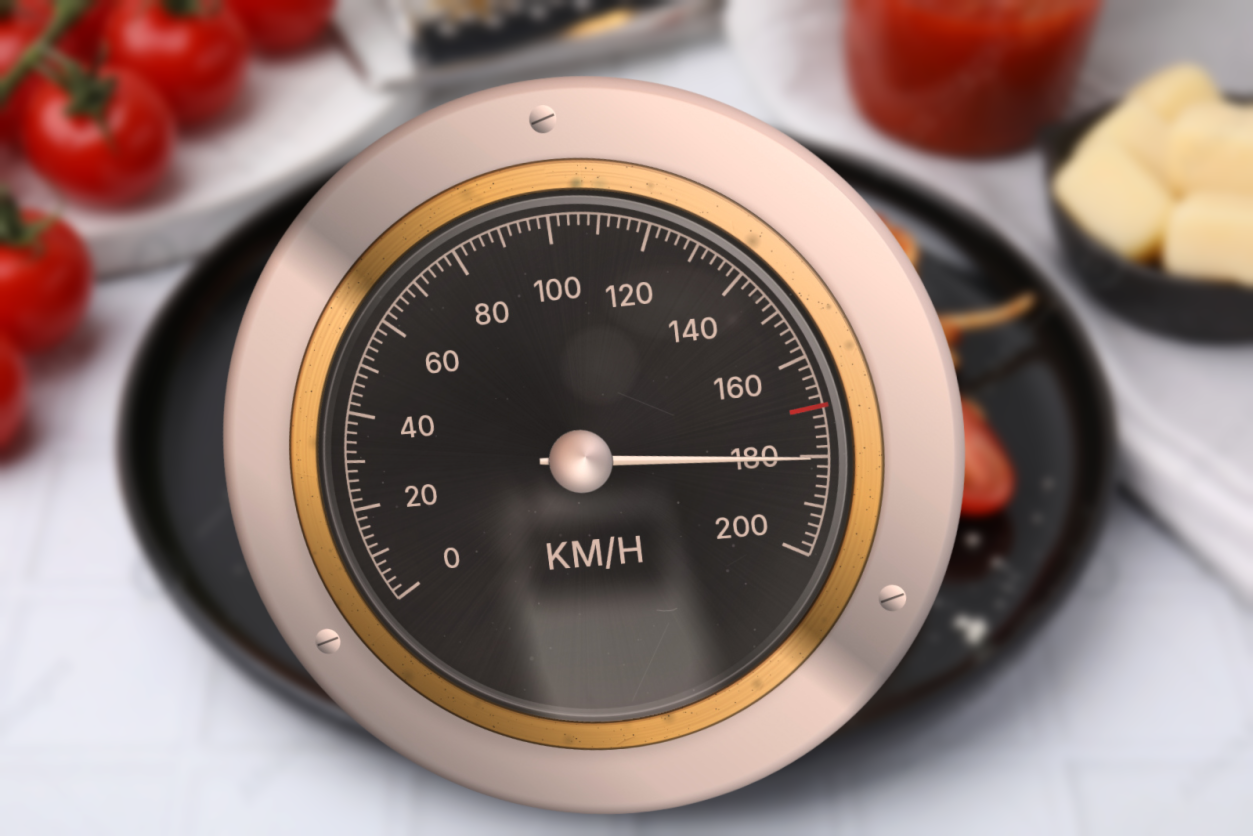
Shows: 180 km/h
